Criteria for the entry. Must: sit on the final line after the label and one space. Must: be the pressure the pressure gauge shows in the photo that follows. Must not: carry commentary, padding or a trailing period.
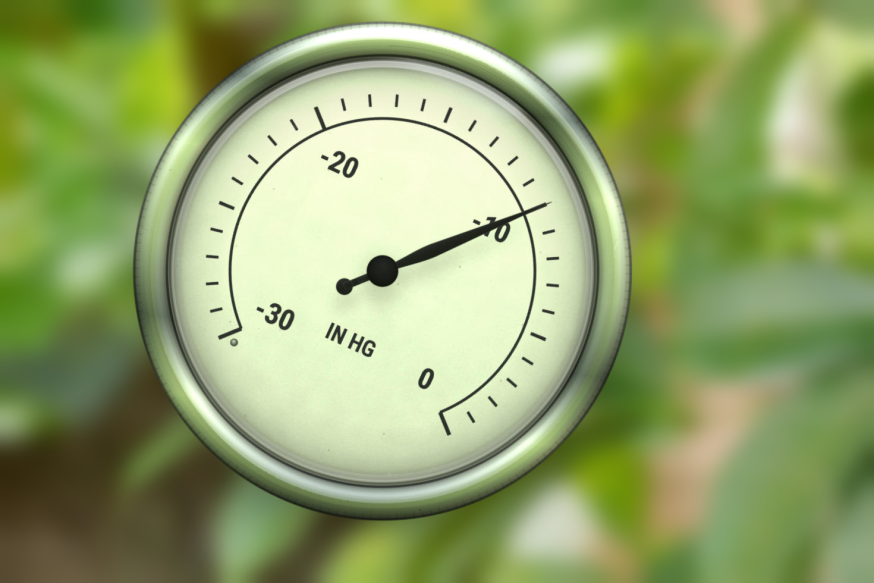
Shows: -10 inHg
